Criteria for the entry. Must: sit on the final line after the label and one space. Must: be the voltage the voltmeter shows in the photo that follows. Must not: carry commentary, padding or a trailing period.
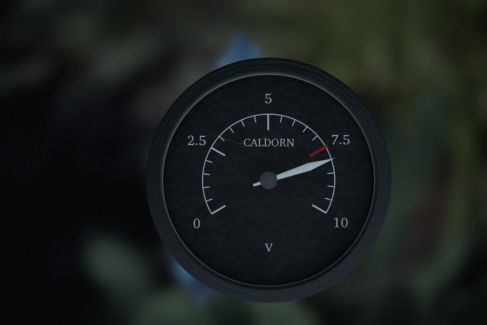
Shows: 8 V
